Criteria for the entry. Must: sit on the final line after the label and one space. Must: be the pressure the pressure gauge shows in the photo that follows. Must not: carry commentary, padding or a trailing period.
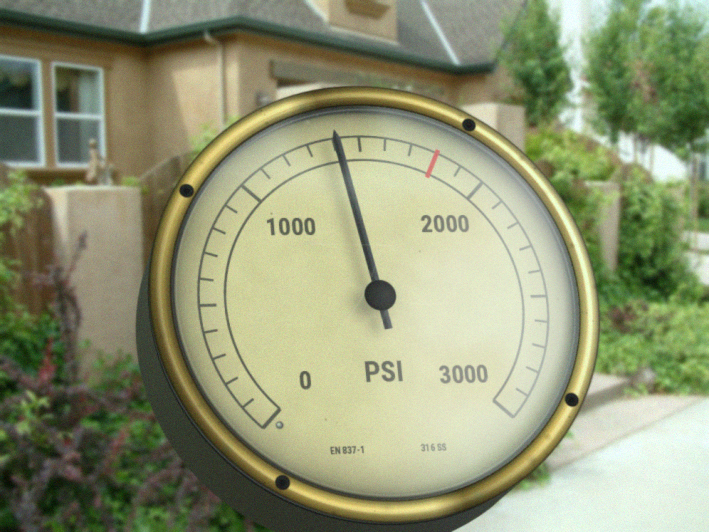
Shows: 1400 psi
